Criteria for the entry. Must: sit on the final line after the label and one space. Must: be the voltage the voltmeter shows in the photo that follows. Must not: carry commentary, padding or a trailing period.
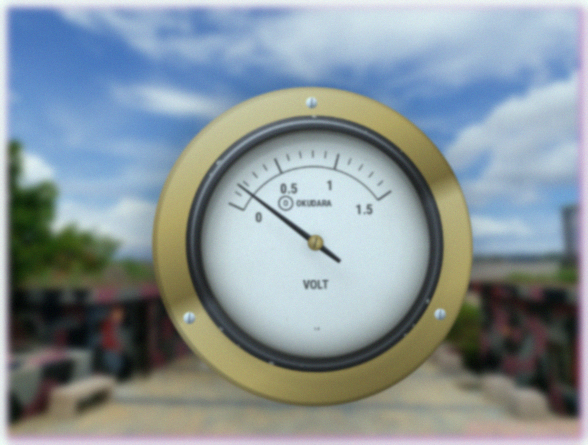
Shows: 0.15 V
